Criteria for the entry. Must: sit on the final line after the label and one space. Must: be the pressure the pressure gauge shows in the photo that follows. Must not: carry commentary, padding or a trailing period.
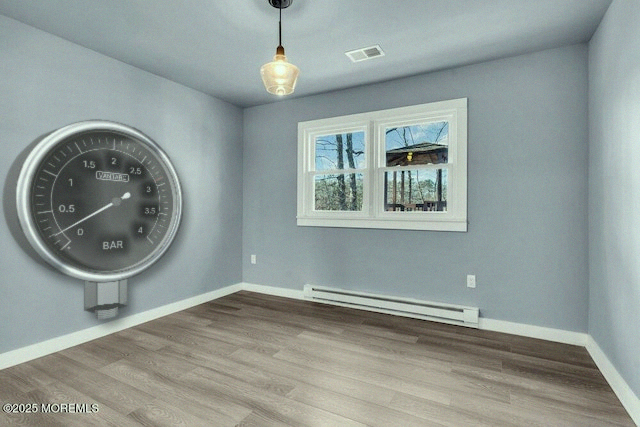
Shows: 0.2 bar
